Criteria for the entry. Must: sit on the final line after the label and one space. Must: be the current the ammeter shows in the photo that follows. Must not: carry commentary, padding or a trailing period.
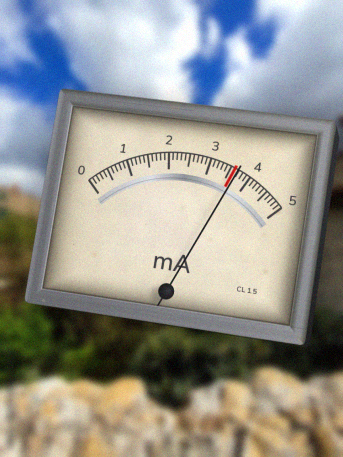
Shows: 3.7 mA
